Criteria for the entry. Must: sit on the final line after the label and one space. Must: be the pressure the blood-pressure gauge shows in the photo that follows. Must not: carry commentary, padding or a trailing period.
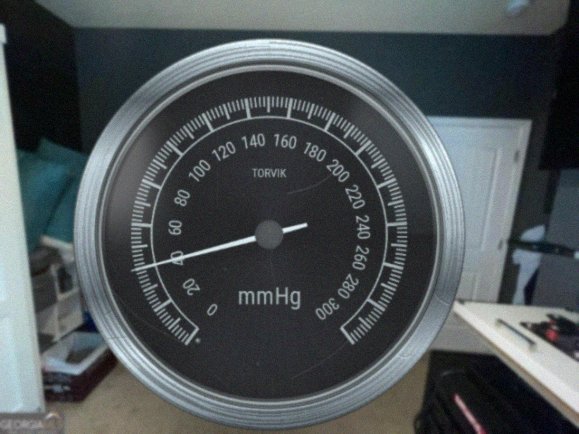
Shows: 40 mmHg
